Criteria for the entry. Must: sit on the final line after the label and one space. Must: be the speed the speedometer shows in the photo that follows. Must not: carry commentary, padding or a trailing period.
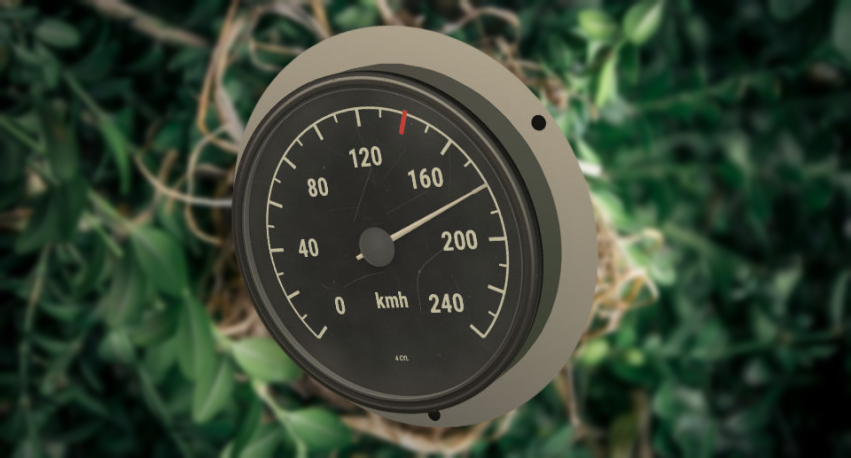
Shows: 180 km/h
